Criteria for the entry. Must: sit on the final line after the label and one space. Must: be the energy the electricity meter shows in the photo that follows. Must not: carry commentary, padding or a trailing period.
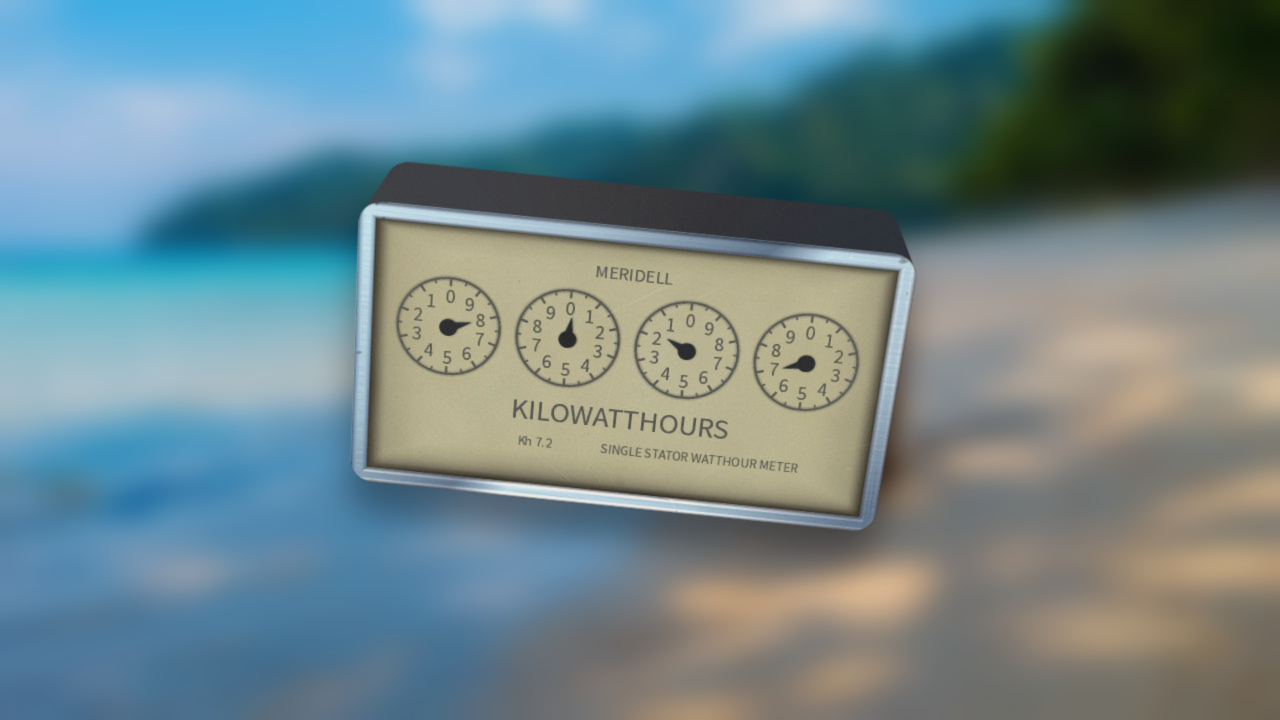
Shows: 8017 kWh
